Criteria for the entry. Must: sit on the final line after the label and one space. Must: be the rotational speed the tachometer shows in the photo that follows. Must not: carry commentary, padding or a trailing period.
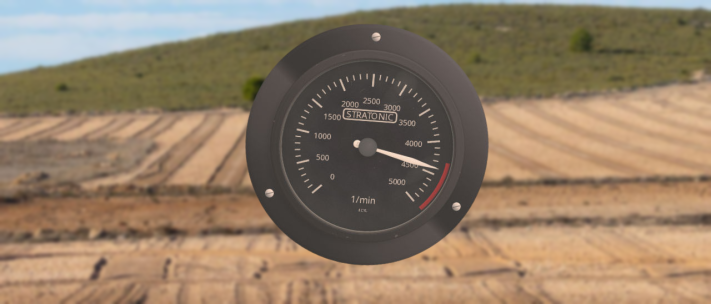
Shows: 4400 rpm
